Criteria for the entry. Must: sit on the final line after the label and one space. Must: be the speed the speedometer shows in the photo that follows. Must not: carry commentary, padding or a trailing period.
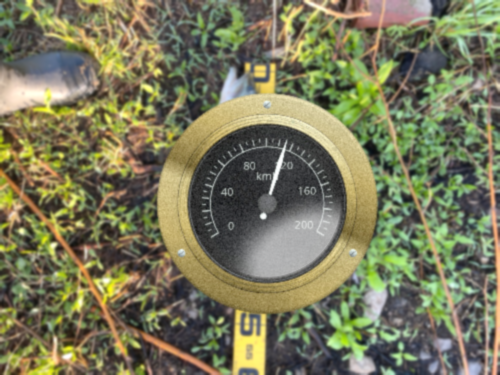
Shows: 115 km/h
